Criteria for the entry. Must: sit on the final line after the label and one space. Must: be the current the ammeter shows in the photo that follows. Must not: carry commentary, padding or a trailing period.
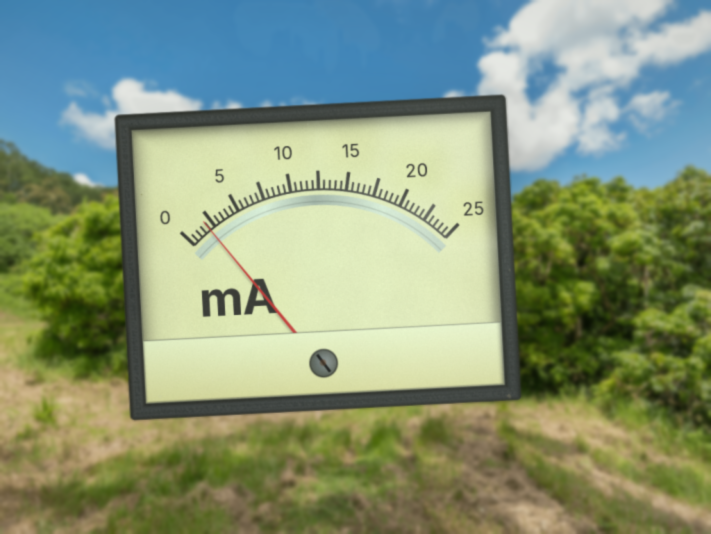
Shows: 2 mA
